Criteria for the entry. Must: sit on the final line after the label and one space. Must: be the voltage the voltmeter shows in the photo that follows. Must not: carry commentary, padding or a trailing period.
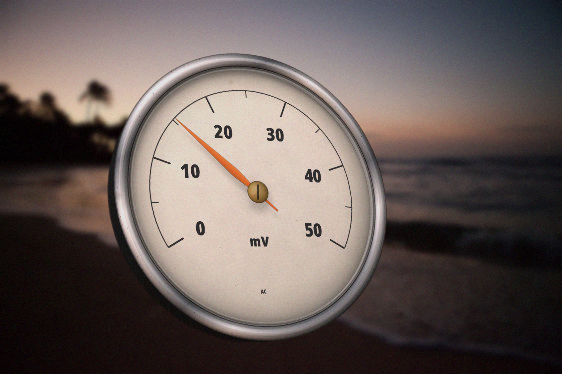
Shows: 15 mV
